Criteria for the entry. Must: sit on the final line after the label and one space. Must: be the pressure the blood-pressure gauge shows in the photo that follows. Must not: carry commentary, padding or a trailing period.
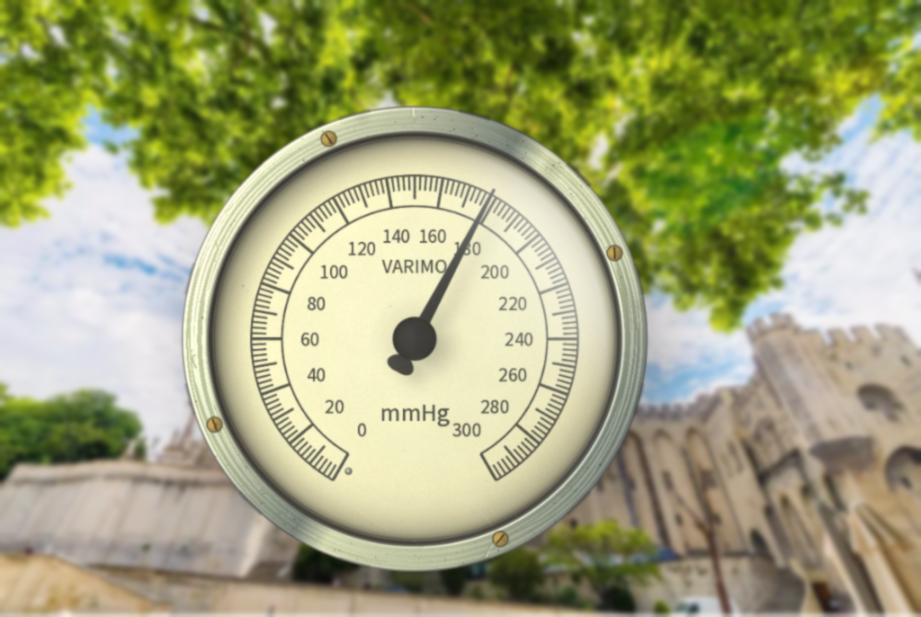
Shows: 178 mmHg
